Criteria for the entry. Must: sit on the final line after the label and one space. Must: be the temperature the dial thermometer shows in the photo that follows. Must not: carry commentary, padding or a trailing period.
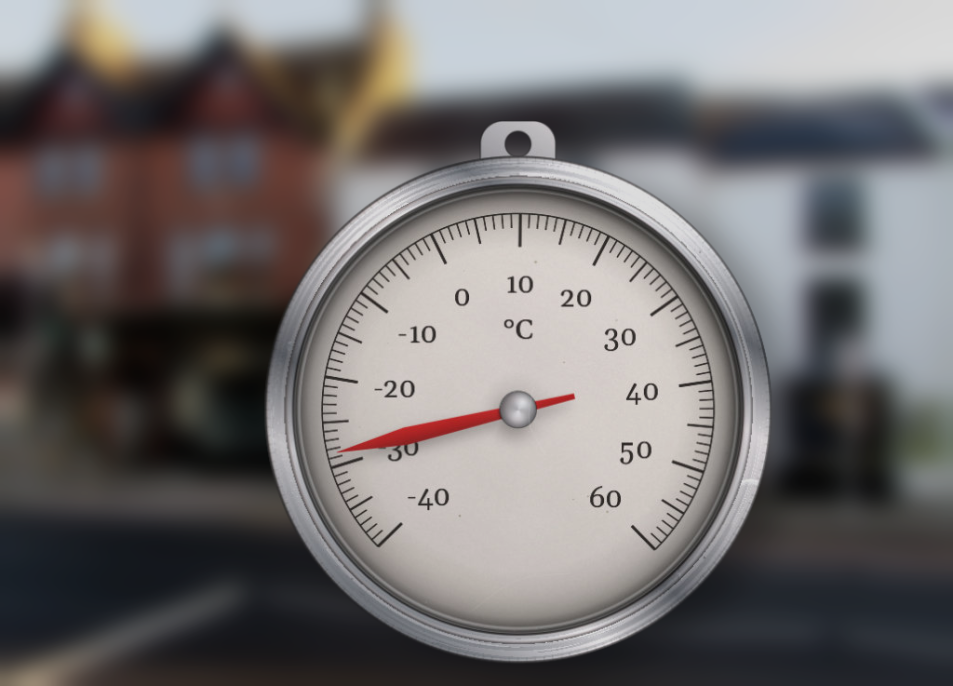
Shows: -28.5 °C
